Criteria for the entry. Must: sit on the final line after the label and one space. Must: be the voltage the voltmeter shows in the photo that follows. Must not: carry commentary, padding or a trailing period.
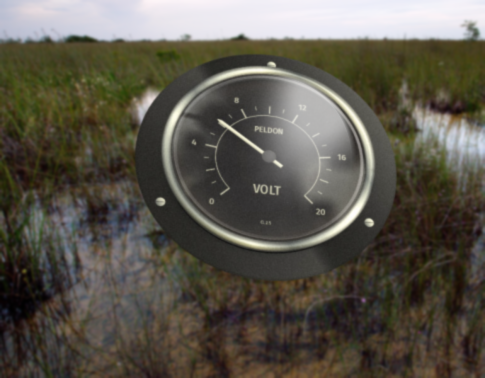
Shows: 6 V
